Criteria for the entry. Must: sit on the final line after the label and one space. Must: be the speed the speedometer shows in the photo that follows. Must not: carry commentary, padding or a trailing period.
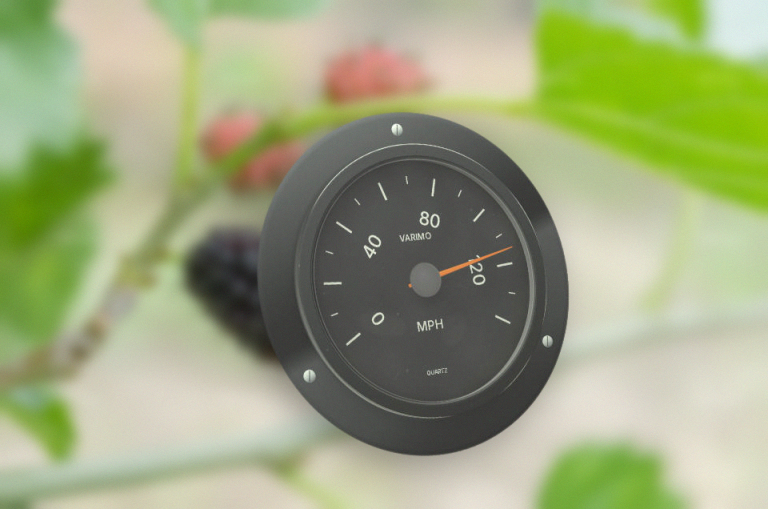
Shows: 115 mph
